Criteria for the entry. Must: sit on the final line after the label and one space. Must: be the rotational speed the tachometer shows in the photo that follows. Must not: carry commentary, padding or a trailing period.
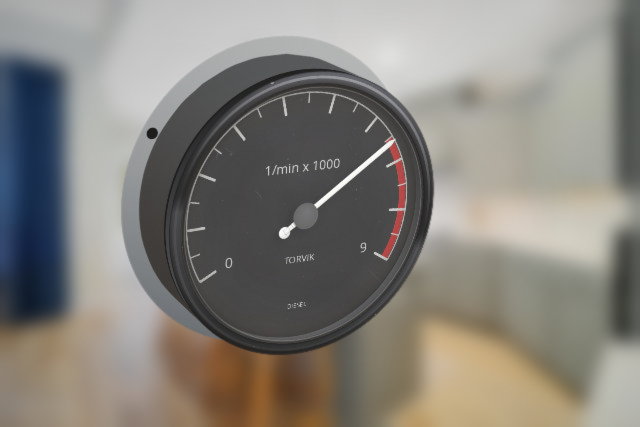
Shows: 6500 rpm
